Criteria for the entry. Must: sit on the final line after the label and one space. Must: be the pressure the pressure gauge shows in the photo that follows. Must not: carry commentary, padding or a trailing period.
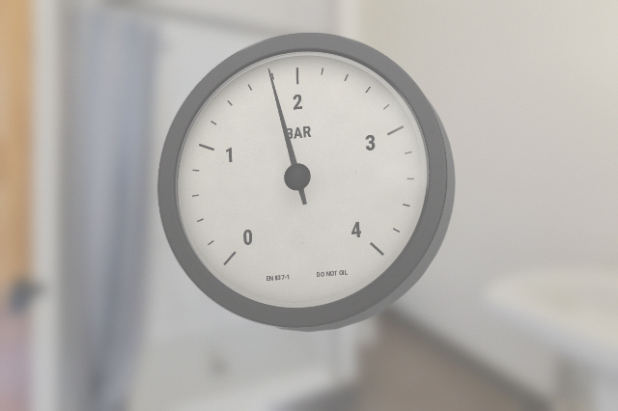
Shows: 1.8 bar
